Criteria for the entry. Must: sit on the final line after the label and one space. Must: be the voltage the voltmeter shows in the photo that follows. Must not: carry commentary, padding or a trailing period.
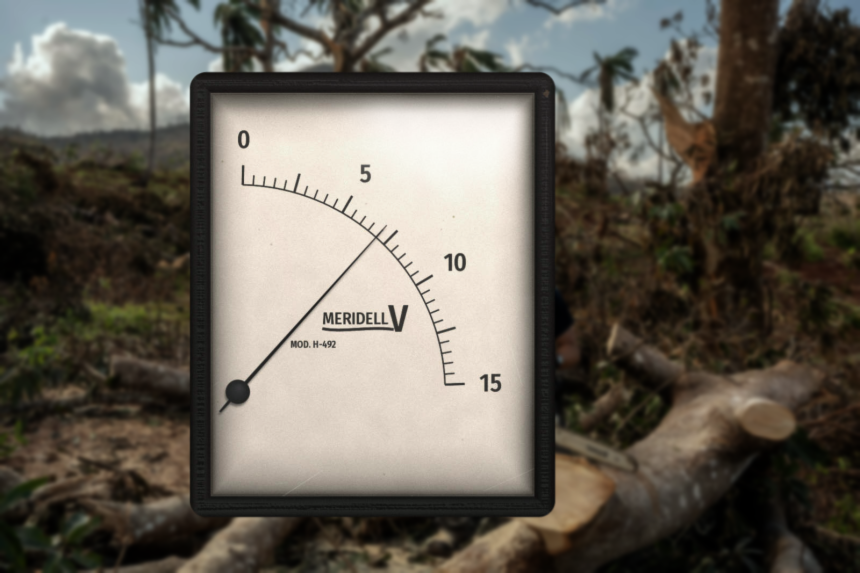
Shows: 7 V
